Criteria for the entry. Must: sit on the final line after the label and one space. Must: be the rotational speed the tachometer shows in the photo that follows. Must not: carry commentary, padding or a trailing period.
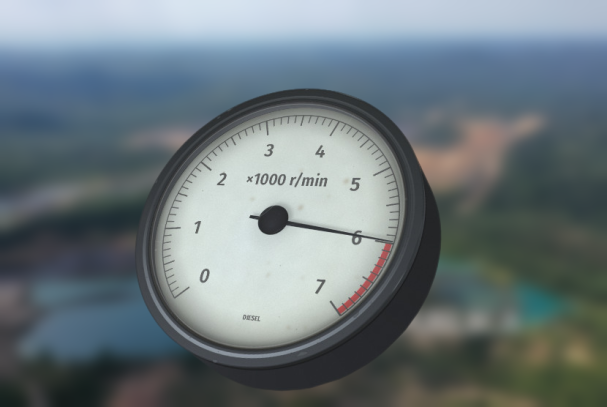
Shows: 6000 rpm
